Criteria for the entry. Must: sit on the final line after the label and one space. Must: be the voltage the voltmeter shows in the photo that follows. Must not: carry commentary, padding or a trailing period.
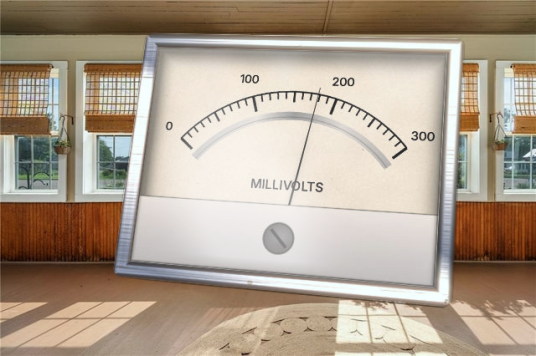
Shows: 180 mV
